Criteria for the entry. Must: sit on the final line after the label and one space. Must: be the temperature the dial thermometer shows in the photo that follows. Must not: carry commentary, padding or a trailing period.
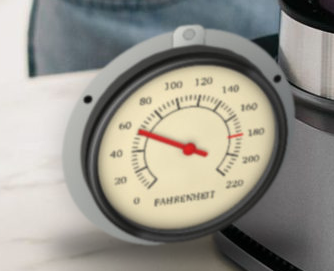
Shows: 60 °F
